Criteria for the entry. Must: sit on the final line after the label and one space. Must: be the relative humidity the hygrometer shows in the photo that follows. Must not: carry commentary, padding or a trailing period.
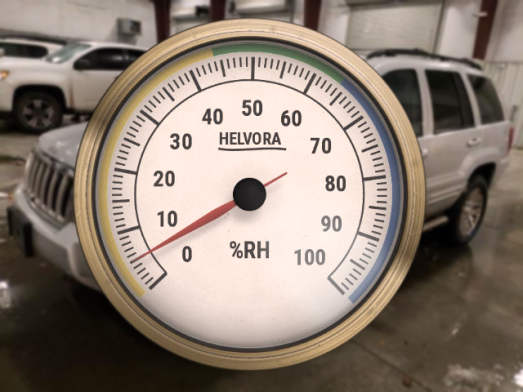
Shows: 5 %
